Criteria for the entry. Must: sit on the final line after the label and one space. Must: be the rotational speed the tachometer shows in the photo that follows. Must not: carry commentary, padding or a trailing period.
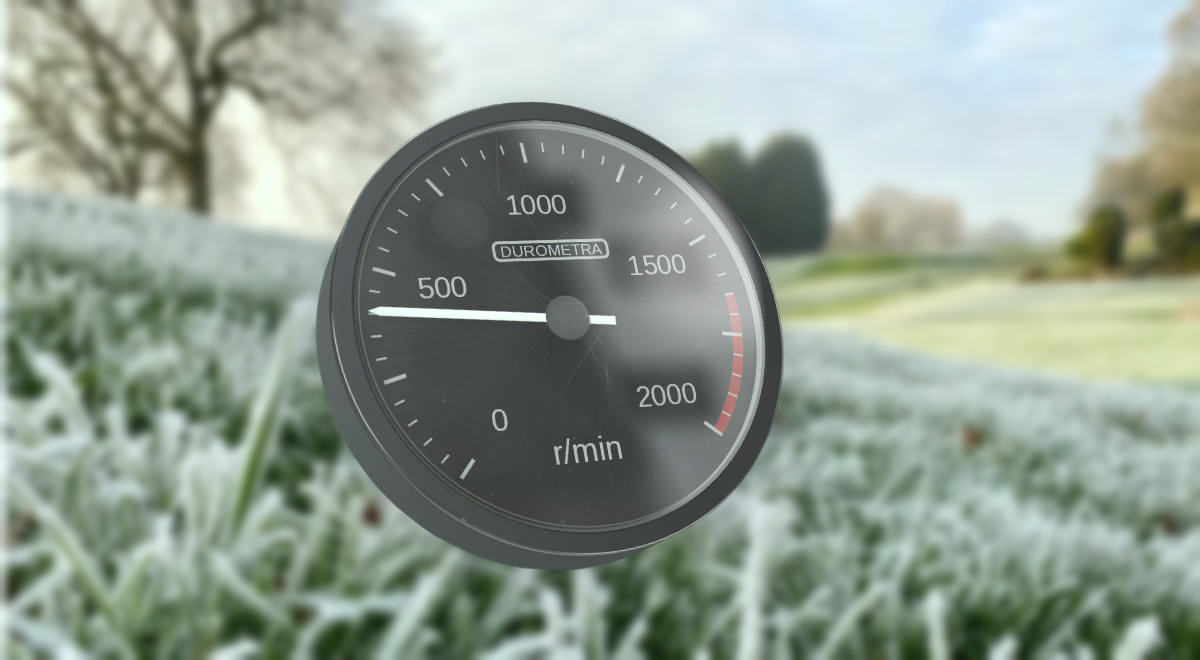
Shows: 400 rpm
